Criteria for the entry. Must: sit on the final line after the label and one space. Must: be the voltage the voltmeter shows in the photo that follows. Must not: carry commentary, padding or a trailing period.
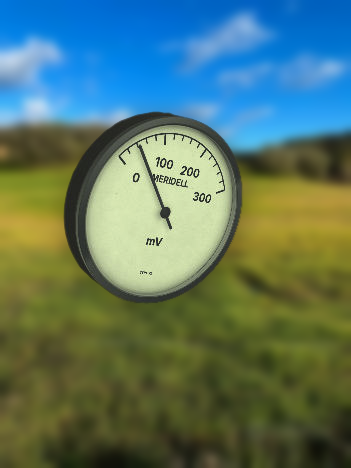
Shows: 40 mV
